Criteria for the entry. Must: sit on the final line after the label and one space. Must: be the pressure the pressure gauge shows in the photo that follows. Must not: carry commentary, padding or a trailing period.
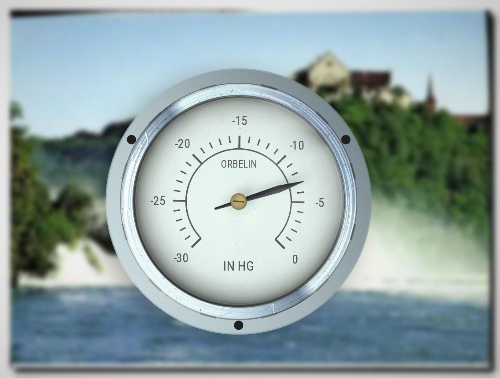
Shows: -7 inHg
